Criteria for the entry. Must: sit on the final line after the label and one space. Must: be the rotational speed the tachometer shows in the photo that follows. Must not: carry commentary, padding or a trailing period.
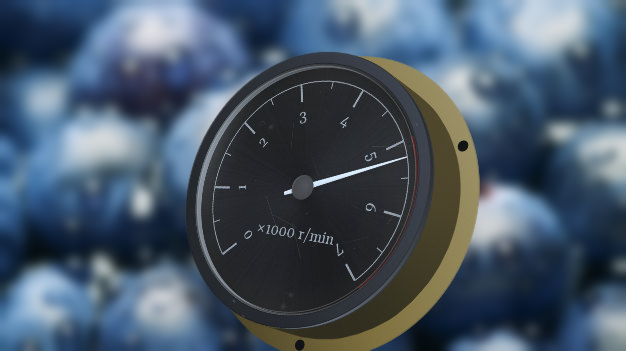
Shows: 5250 rpm
